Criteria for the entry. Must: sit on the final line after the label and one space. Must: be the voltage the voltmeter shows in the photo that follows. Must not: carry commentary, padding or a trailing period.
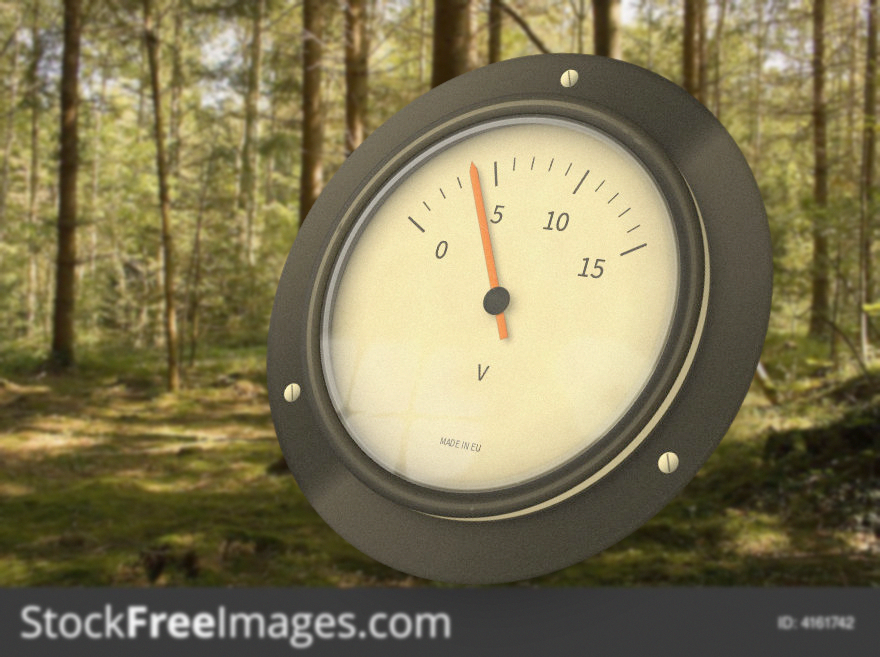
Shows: 4 V
